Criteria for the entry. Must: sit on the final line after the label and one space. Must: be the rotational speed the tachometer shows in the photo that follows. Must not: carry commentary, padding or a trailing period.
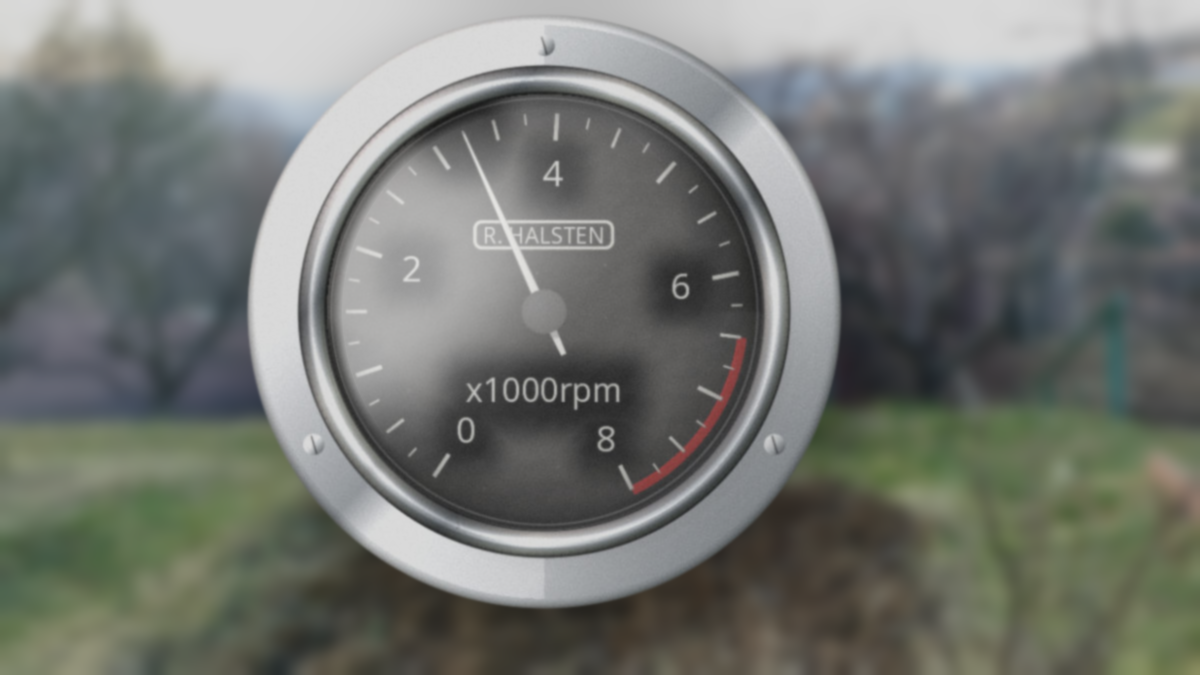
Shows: 3250 rpm
